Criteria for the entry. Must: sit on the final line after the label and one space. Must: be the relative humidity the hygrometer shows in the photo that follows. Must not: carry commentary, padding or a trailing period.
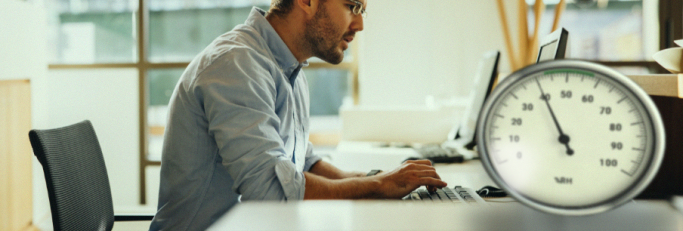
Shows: 40 %
